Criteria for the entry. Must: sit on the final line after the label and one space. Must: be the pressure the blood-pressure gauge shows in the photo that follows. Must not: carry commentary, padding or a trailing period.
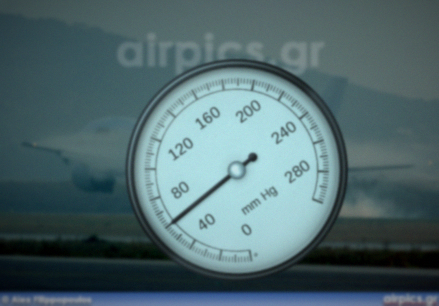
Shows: 60 mmHg
